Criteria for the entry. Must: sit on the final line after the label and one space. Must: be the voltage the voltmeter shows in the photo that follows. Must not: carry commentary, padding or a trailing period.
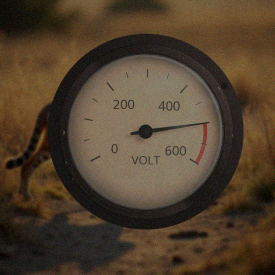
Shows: 500 V
